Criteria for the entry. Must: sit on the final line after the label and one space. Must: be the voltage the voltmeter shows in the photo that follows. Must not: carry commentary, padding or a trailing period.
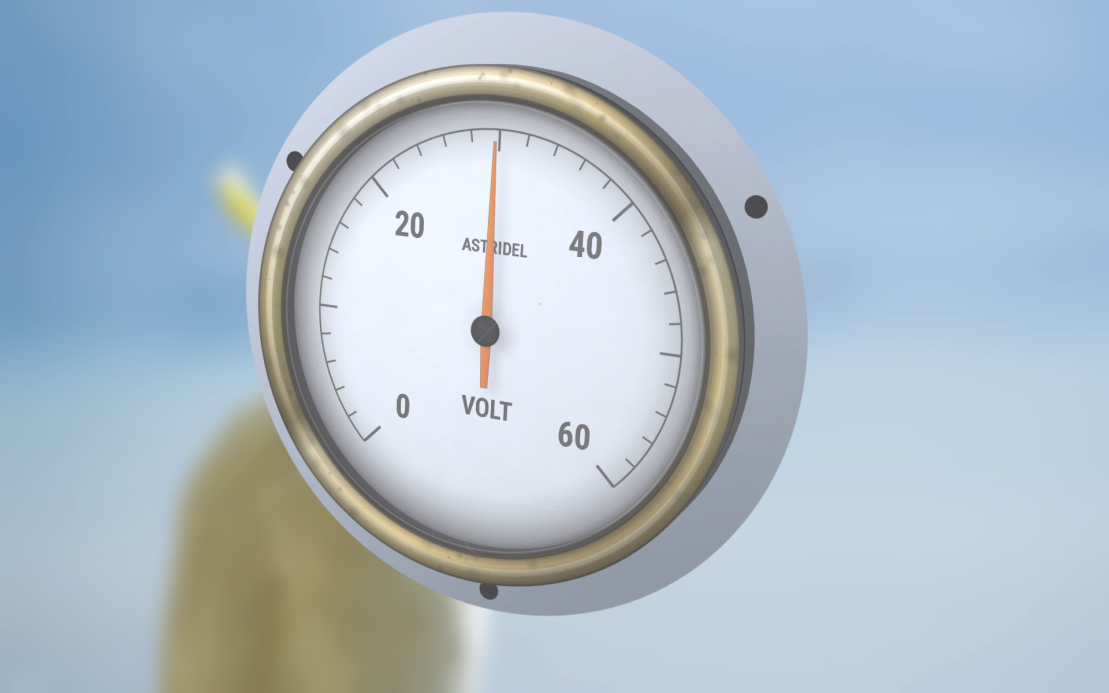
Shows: 30 V
